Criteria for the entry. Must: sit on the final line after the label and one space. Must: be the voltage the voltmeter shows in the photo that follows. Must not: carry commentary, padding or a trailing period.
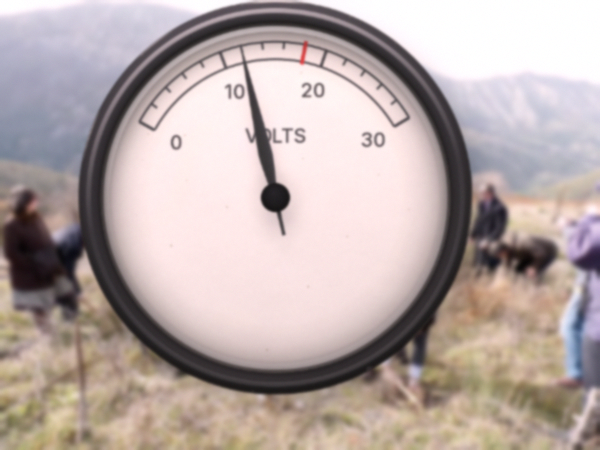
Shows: 12 V
